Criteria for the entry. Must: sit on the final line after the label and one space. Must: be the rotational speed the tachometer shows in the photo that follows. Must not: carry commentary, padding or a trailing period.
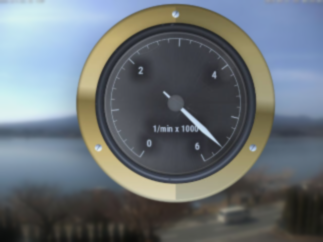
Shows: 5600 rpm
